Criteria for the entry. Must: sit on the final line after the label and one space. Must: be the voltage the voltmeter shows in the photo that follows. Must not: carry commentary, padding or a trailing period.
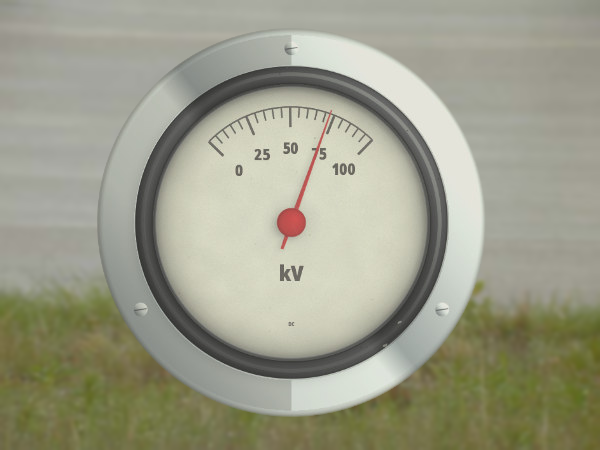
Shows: 72.5 kV
